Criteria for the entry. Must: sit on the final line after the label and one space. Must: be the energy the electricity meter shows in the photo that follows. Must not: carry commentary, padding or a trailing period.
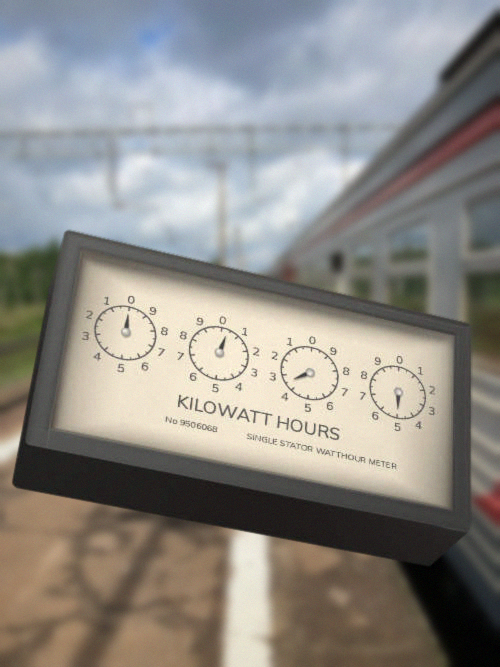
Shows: 35 kWh
